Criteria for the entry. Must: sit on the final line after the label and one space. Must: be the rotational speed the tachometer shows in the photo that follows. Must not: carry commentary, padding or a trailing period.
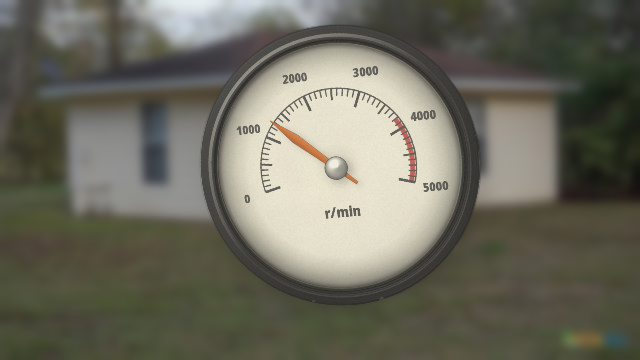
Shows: 1300 rpm
